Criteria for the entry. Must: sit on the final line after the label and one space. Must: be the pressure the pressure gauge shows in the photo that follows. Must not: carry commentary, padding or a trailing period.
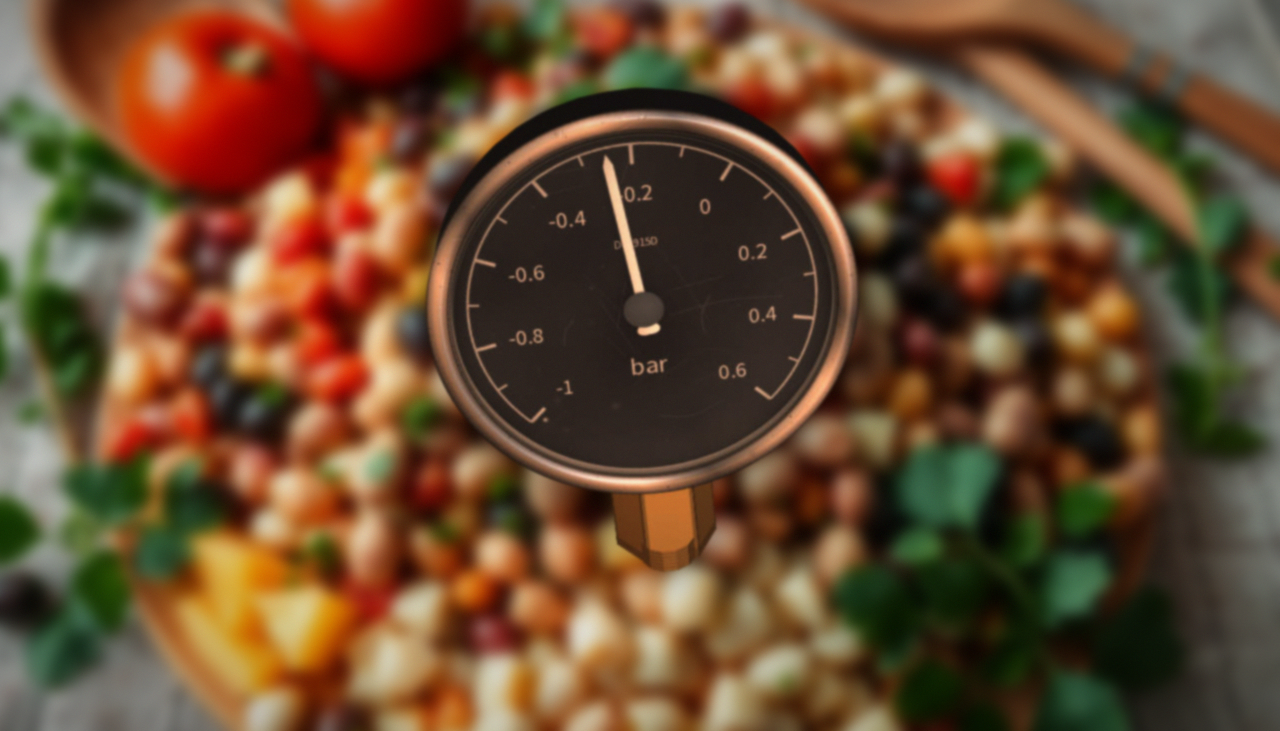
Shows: -0.25 bar
